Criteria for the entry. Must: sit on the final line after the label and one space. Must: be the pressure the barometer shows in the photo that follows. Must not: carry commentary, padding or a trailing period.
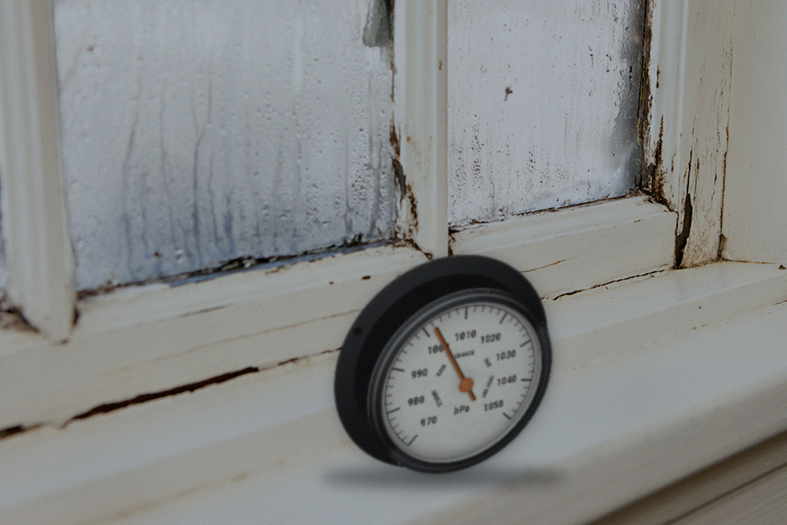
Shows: 1002 hPa
